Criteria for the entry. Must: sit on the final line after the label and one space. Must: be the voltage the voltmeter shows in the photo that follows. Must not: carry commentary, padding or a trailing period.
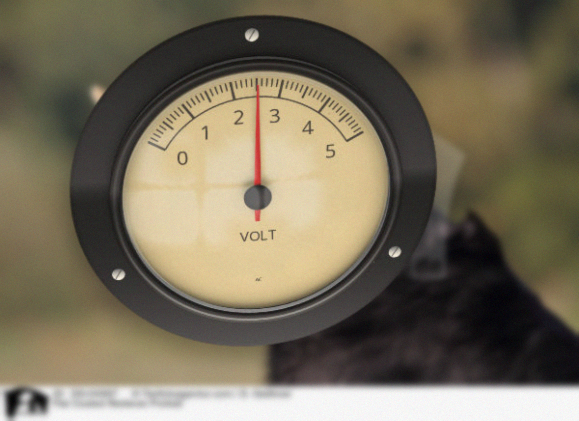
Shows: 2.5 V
